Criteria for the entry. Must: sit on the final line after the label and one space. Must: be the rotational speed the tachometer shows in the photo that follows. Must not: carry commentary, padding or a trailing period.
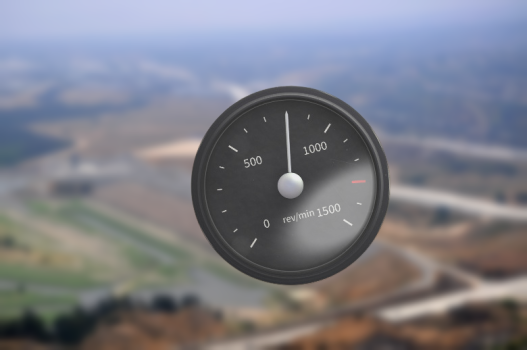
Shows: 800 rpm
